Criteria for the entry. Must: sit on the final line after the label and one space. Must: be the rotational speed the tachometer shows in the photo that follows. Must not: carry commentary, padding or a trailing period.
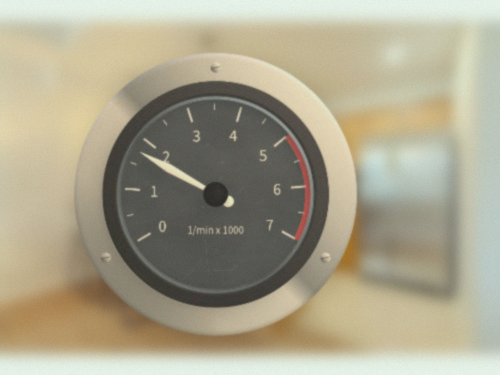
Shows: 1750 rpm
